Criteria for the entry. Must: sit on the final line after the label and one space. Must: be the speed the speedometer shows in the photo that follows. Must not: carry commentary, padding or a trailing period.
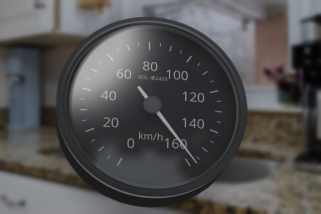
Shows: 157.5 km/h
